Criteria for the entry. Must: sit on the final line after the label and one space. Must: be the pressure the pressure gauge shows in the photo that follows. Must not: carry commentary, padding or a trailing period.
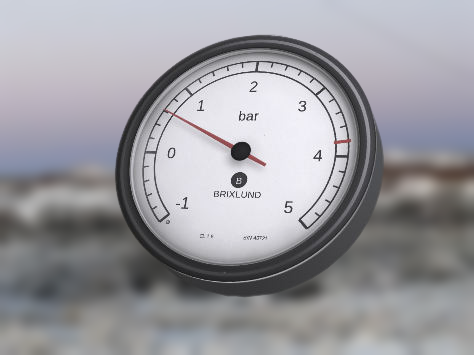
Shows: 0.6 bar
